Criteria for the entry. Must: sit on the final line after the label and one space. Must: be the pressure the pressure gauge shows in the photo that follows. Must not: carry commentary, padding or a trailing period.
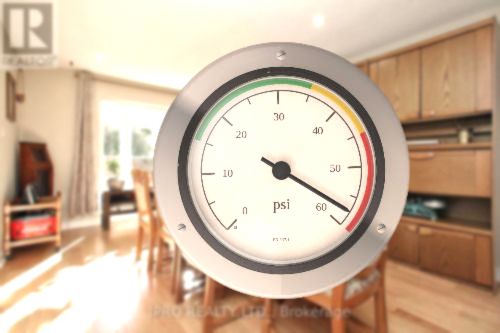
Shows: 57.5 psi
